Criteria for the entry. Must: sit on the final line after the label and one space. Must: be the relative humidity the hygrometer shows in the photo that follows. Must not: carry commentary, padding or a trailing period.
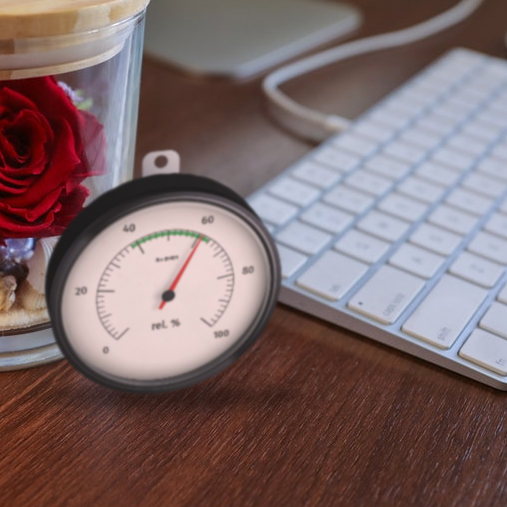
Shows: 60 %
